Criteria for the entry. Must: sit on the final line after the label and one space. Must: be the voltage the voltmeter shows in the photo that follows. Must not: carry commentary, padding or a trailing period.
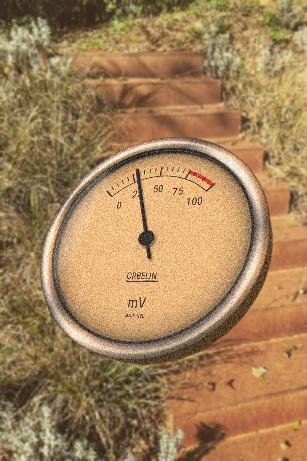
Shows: 30 mV
